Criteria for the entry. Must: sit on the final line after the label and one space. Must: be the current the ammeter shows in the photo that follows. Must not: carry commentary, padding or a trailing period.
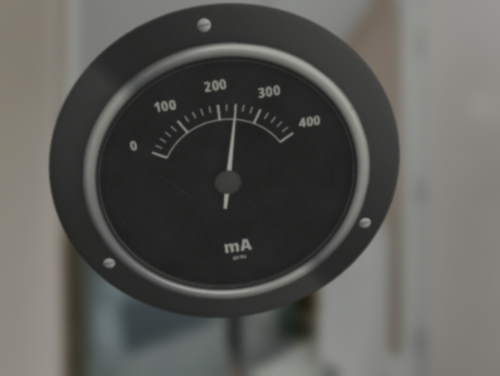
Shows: 240 mA
